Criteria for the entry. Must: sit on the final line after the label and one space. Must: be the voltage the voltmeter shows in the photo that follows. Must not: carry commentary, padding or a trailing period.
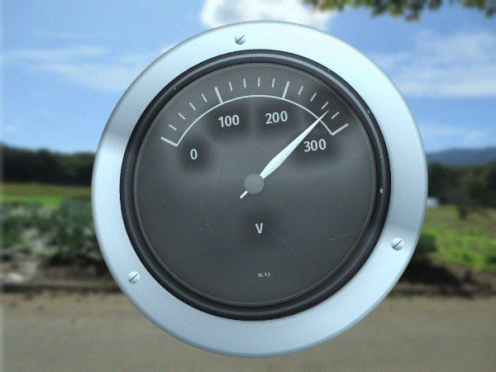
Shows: 270 V
